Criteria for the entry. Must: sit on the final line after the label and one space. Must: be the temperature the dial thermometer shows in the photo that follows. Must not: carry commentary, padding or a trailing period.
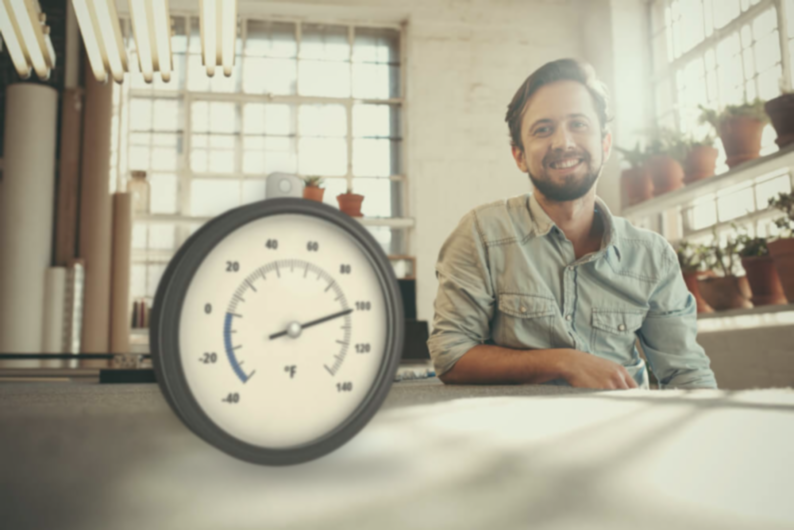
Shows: 100 °F
